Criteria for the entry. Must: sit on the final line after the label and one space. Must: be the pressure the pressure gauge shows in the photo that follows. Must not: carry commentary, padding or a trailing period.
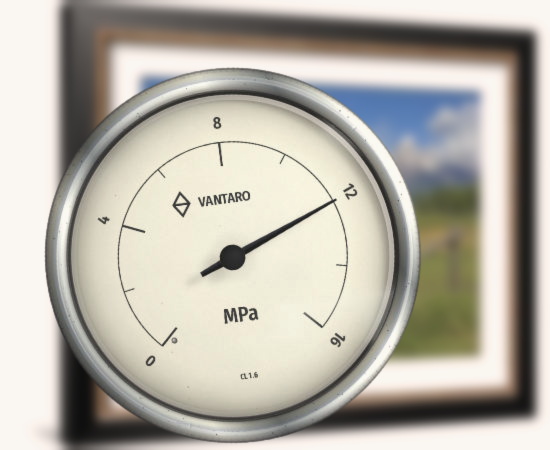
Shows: 12 MPa
